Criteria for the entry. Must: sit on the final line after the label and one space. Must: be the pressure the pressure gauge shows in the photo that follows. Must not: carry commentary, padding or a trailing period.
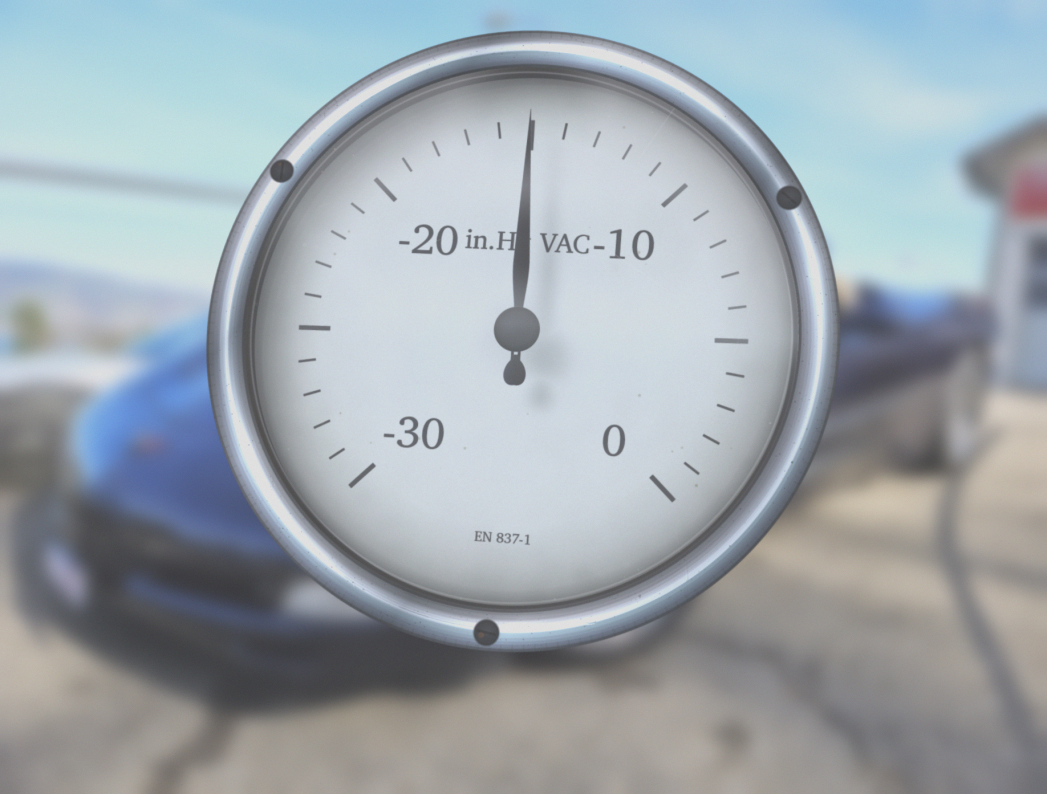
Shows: -15 inHg
